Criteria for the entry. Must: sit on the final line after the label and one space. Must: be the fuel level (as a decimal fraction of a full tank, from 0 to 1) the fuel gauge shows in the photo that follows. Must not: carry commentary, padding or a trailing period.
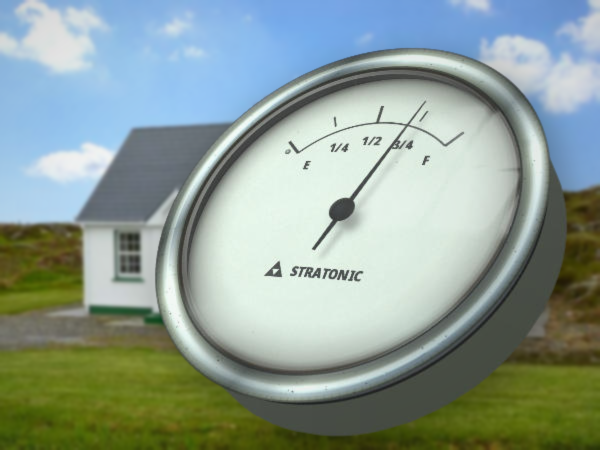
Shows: 0.75
